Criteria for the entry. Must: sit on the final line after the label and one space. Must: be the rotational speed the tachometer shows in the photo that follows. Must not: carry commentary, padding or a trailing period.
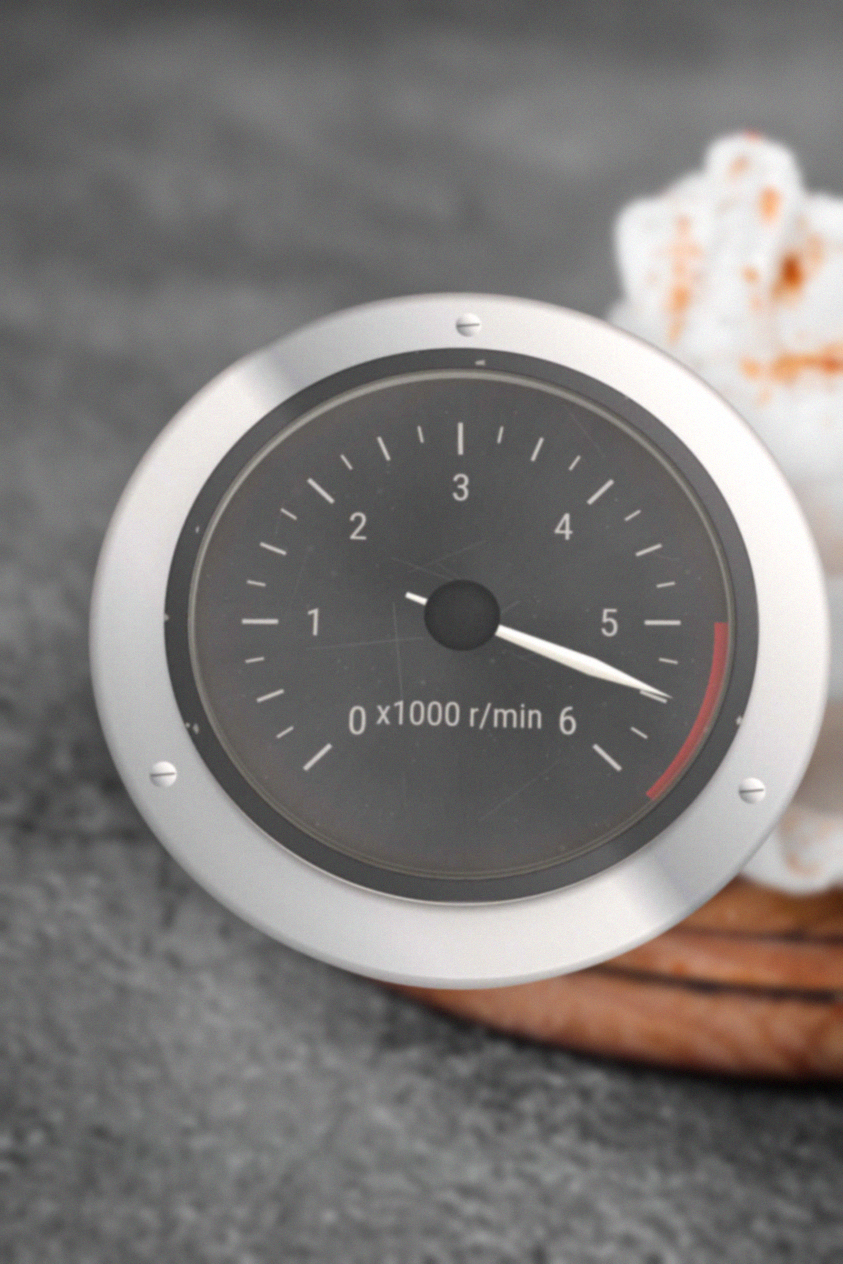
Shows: 5500 rpm
